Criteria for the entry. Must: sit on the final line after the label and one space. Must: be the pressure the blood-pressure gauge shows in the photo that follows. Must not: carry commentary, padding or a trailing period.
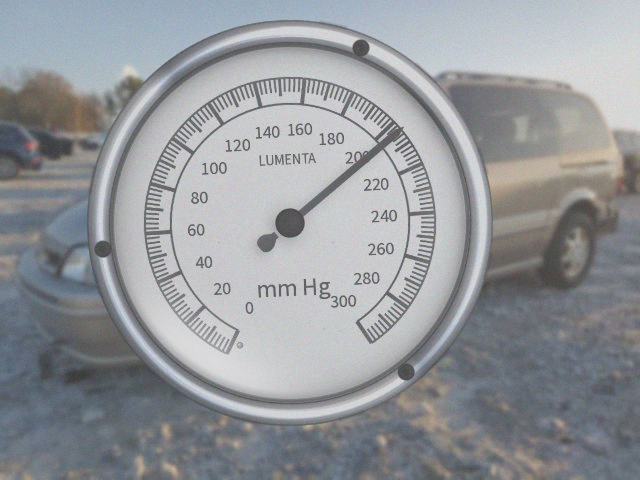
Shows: 204 mmHg
